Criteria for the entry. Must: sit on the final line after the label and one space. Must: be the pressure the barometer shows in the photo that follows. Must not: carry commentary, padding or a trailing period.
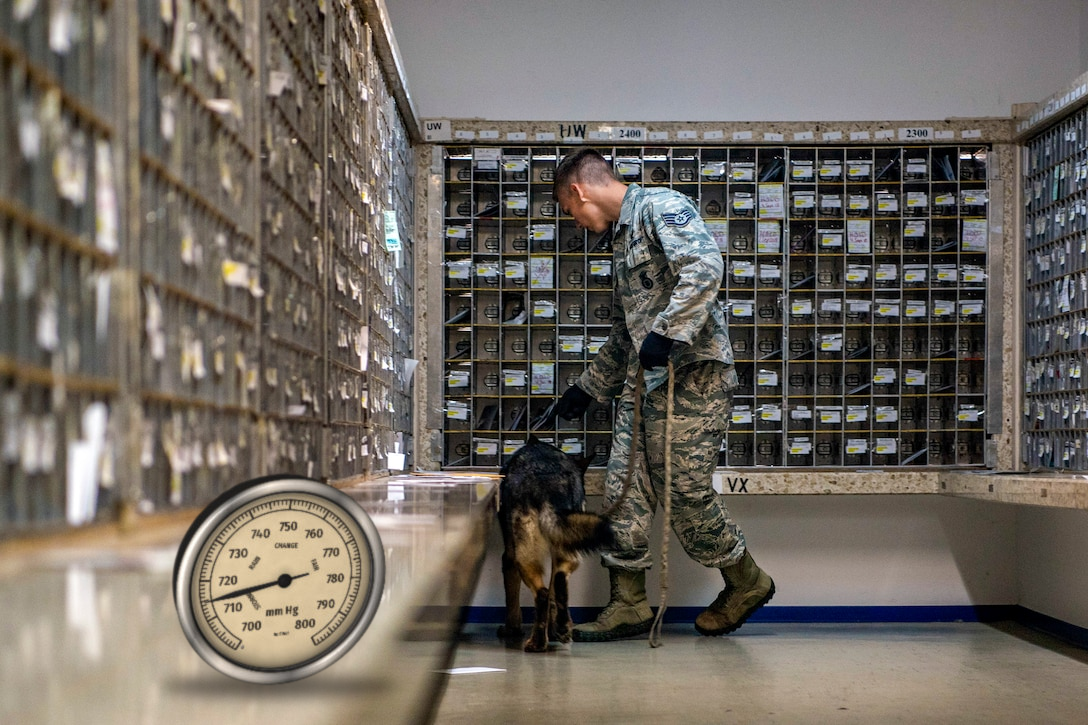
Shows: 715 mmHg
